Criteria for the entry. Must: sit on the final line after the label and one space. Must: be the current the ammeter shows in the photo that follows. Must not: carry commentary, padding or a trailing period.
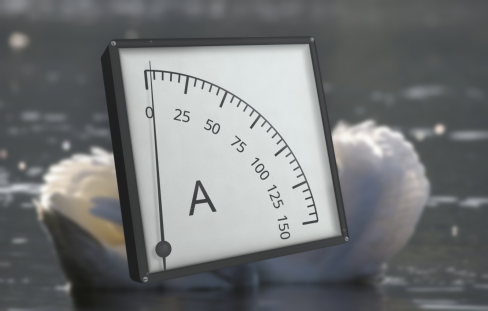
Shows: 2.5 A
